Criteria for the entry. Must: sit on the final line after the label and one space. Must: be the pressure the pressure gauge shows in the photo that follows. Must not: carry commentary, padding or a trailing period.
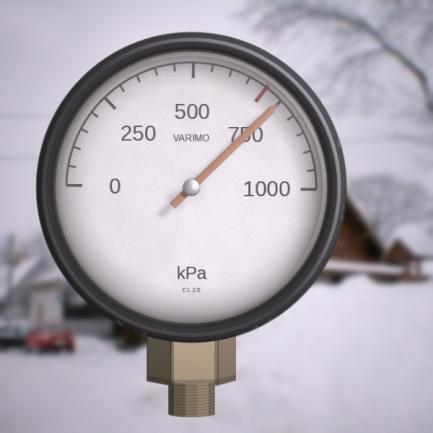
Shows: 750 kPa
